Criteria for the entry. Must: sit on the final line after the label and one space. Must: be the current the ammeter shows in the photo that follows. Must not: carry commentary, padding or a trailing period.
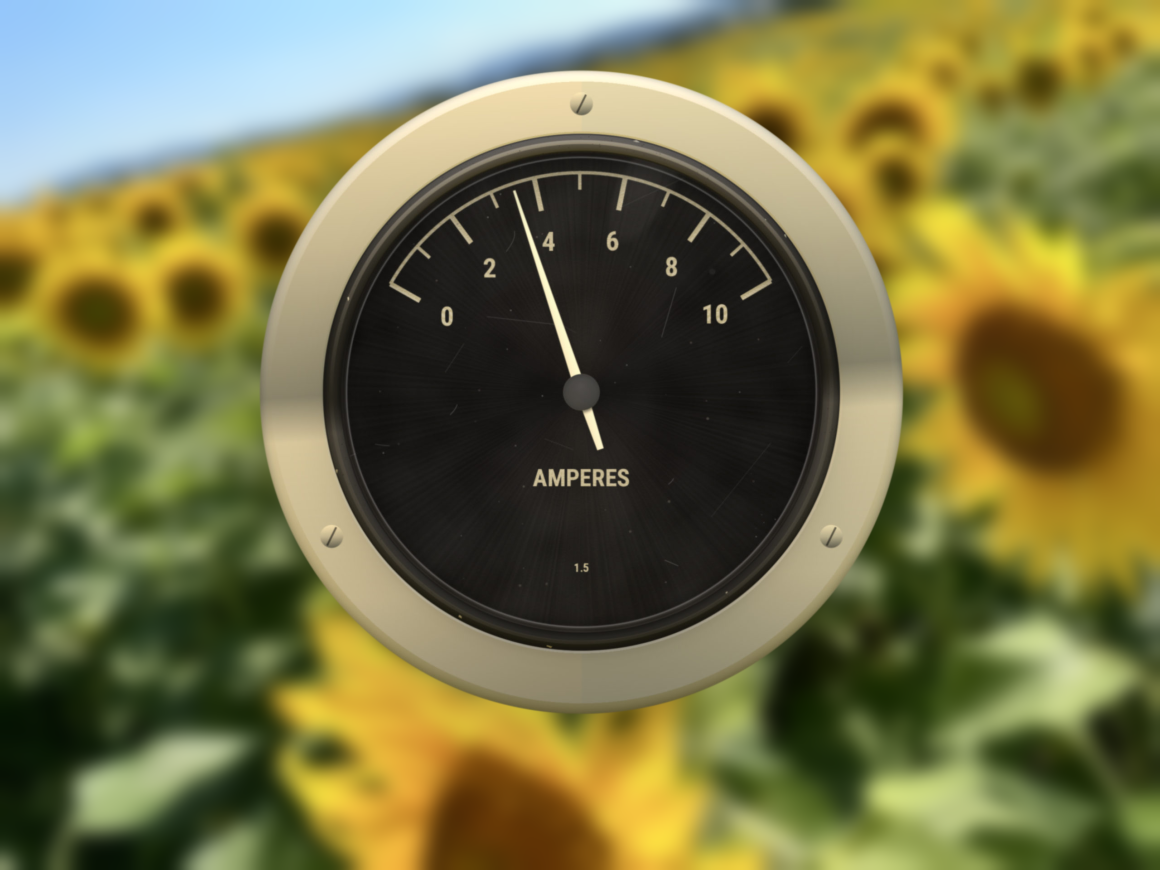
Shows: 3.5 A
